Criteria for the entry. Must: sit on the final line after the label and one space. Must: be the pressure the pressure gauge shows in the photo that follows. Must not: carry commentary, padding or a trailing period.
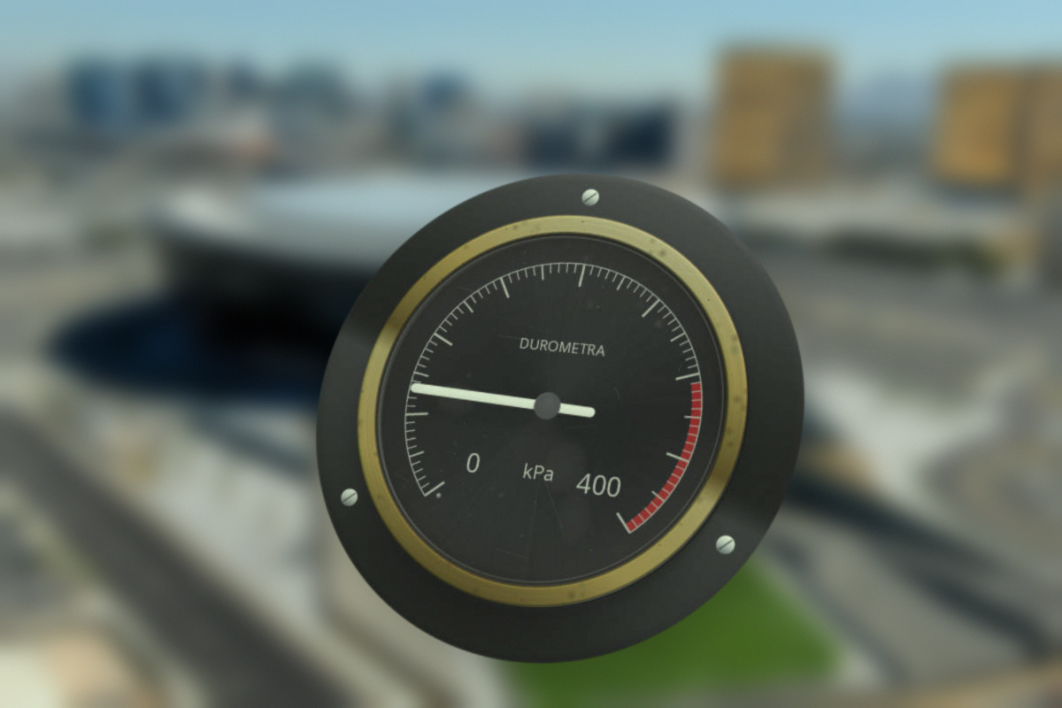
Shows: 65 kPa
